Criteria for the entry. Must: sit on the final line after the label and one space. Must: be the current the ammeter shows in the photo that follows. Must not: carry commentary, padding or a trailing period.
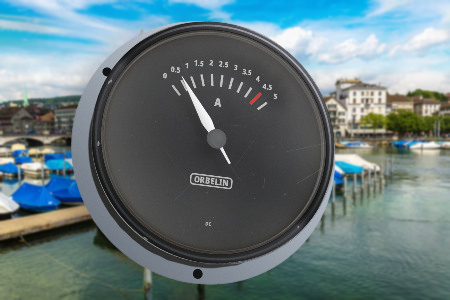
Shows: 0.5 A
